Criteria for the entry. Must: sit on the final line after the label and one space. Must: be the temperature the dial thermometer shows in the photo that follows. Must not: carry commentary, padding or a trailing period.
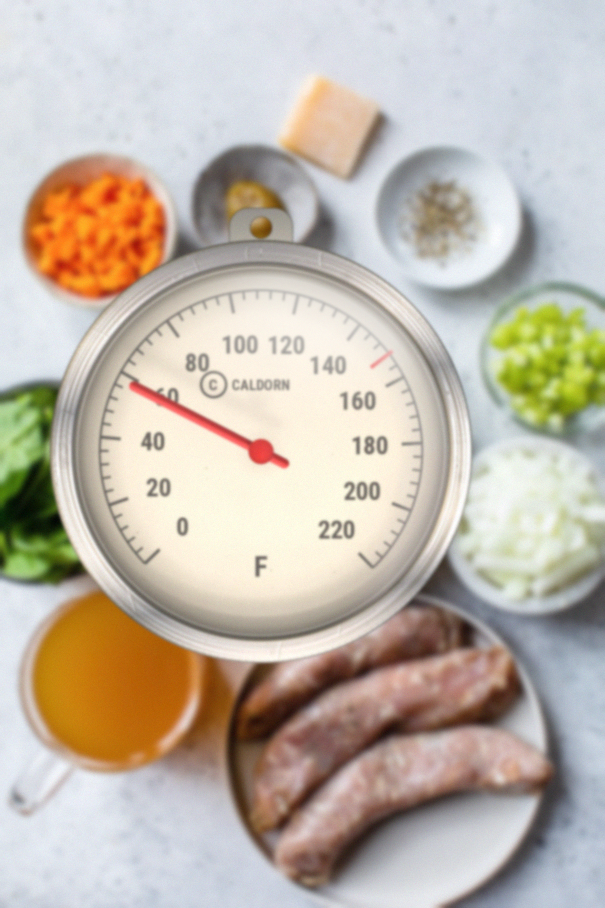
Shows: 58 °F
